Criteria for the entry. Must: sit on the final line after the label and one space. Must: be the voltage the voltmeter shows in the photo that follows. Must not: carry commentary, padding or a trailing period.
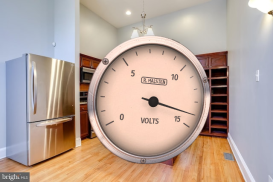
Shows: 14 V
